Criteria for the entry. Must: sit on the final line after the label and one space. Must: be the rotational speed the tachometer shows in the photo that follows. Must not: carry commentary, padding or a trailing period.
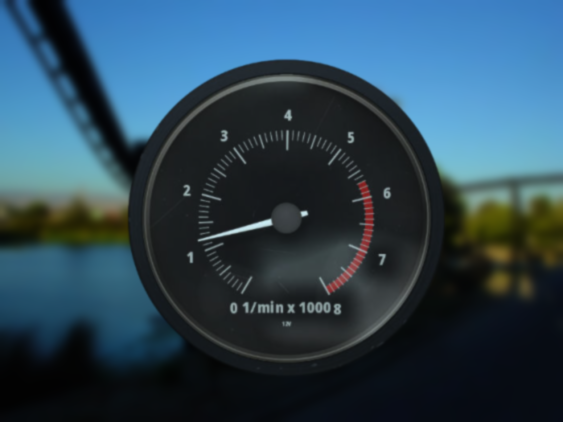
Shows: 1200 rpm
